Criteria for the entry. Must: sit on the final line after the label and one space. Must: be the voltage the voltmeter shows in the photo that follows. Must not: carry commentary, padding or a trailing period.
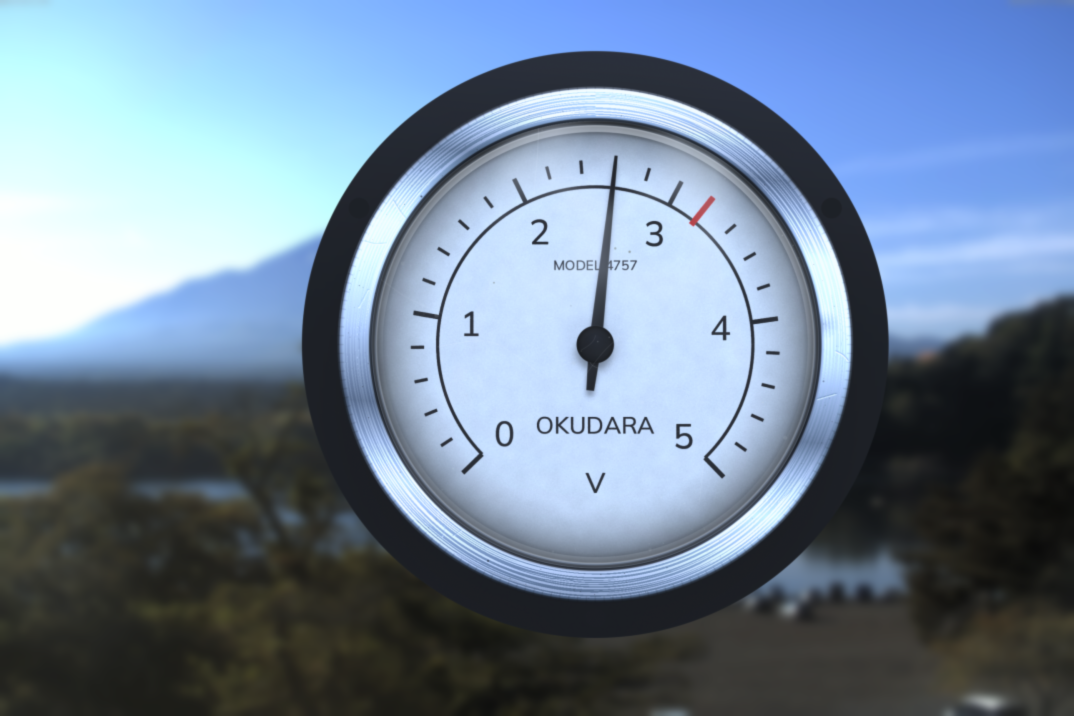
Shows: 2.6 V
